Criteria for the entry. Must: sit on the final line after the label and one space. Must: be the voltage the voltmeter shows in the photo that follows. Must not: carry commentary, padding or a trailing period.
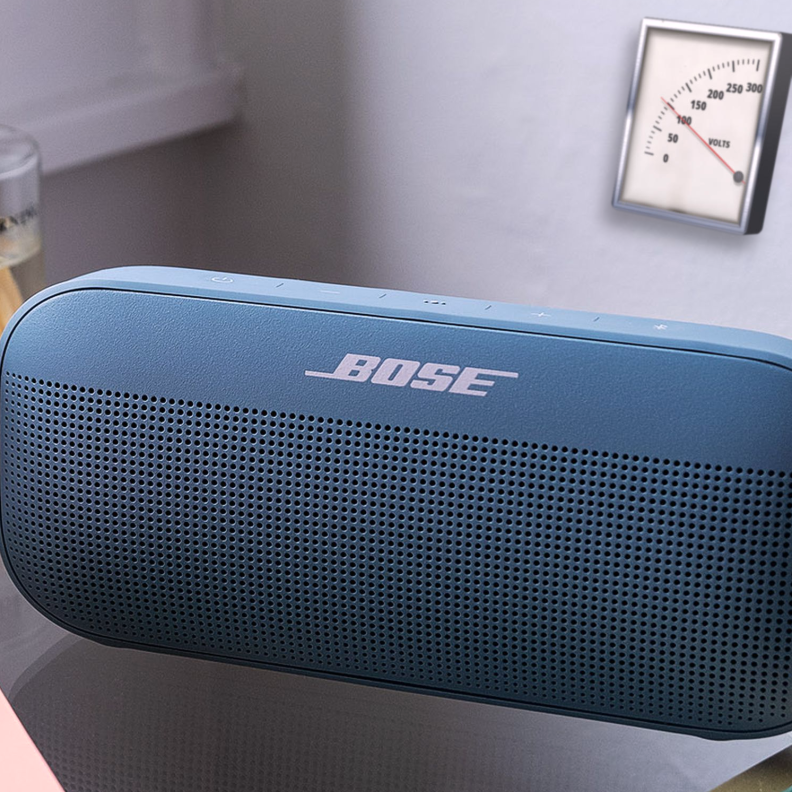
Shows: 100 V
